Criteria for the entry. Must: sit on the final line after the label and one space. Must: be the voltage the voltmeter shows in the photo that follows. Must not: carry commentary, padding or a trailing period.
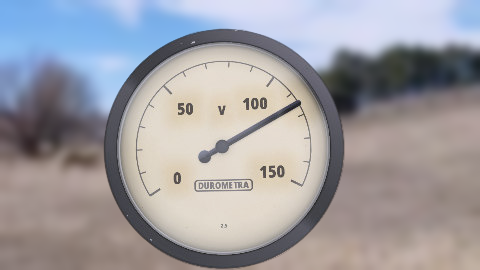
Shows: 115 V
